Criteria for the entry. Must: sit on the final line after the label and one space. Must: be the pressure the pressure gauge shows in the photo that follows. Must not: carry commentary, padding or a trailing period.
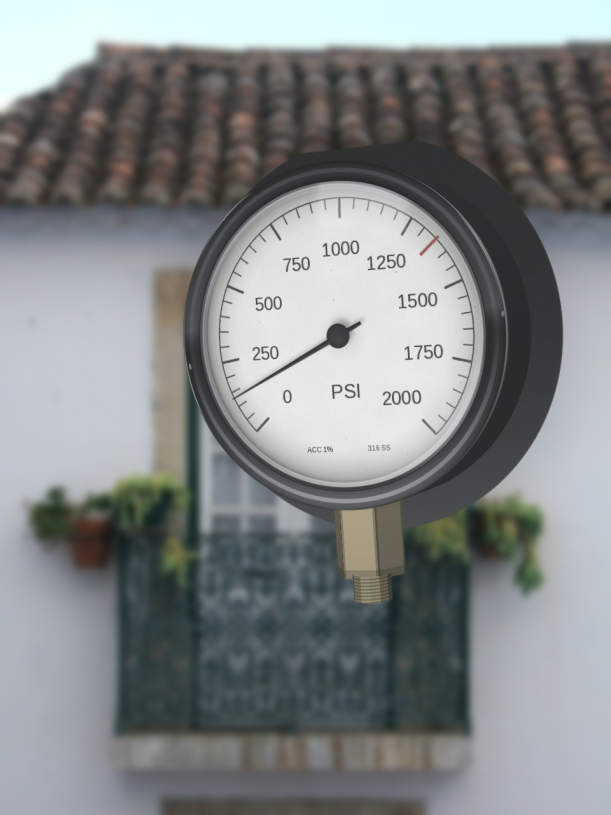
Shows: 125 psi
